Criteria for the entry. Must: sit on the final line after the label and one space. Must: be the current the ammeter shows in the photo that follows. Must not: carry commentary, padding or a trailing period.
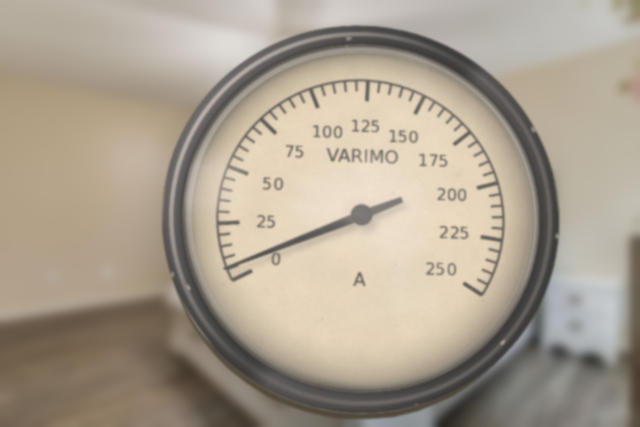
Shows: 5 A
